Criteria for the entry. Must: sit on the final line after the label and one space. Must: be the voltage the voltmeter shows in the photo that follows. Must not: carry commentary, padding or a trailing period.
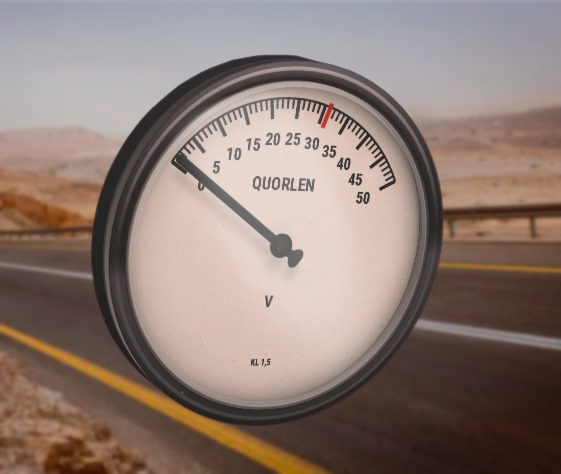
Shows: 1 V
